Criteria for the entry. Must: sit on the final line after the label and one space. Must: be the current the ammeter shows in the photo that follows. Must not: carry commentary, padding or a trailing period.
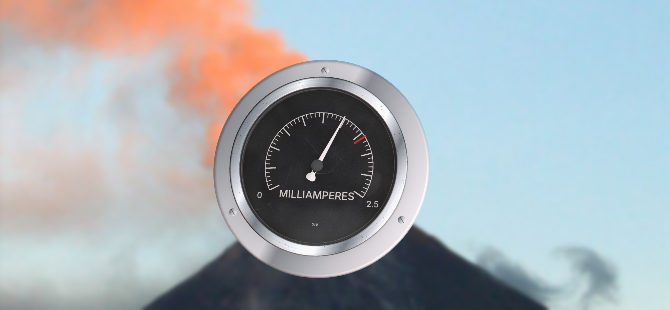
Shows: 1.5 mA
